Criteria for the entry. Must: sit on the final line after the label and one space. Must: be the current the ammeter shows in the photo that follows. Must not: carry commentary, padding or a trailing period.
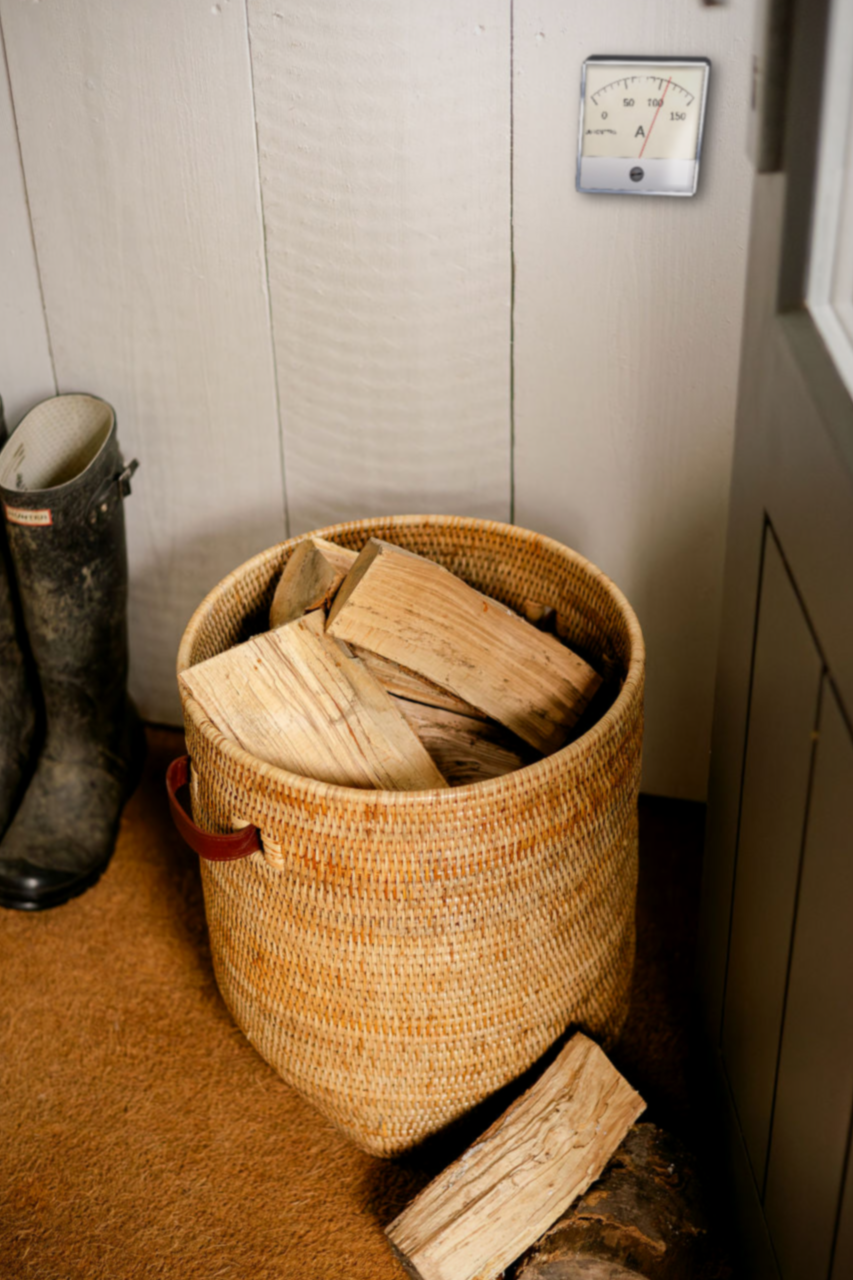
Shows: 110 A
